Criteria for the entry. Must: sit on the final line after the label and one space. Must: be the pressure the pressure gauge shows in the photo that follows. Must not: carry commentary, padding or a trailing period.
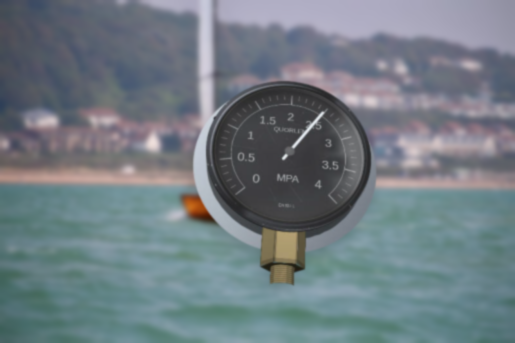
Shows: 2.5 MPa
